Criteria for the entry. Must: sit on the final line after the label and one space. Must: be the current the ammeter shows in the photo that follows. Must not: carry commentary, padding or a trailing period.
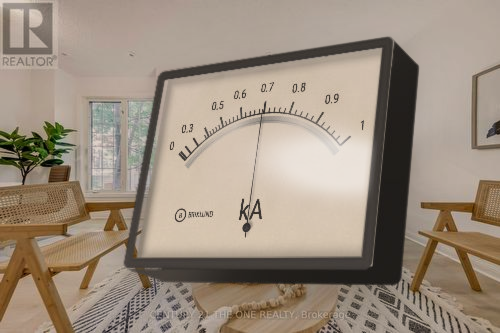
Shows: 0.7 kA
